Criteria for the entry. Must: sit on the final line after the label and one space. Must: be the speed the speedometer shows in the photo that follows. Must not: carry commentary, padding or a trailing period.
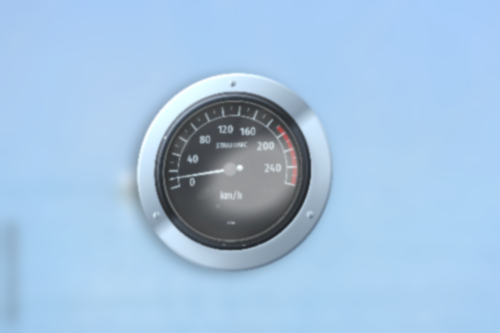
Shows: 10 km/h
